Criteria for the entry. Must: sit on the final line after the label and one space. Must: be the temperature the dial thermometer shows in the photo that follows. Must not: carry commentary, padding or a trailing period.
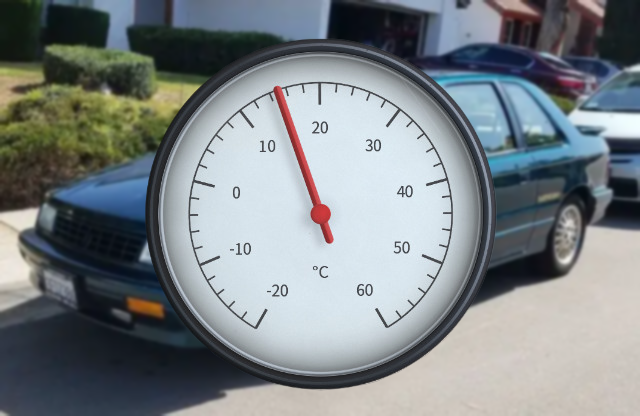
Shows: 15 °C
